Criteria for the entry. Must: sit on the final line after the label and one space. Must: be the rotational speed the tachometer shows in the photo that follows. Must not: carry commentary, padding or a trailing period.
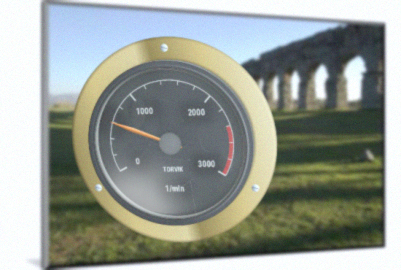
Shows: 600 rpm
